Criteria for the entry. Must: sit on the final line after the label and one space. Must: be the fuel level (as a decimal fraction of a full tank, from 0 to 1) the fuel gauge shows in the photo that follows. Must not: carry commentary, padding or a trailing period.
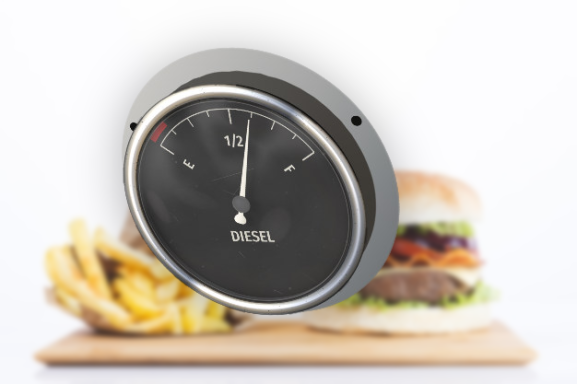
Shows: 0.625
